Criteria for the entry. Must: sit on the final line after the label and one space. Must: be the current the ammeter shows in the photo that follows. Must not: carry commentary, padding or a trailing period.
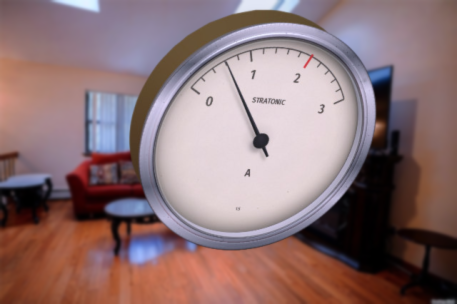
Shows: 0.6 A
